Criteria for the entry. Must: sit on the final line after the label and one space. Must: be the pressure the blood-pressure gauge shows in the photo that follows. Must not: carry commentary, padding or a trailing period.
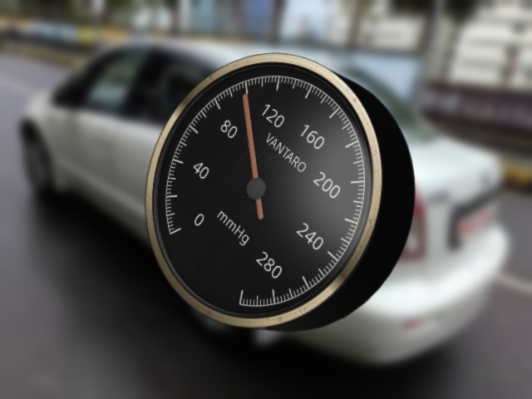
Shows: 100 mmHg
